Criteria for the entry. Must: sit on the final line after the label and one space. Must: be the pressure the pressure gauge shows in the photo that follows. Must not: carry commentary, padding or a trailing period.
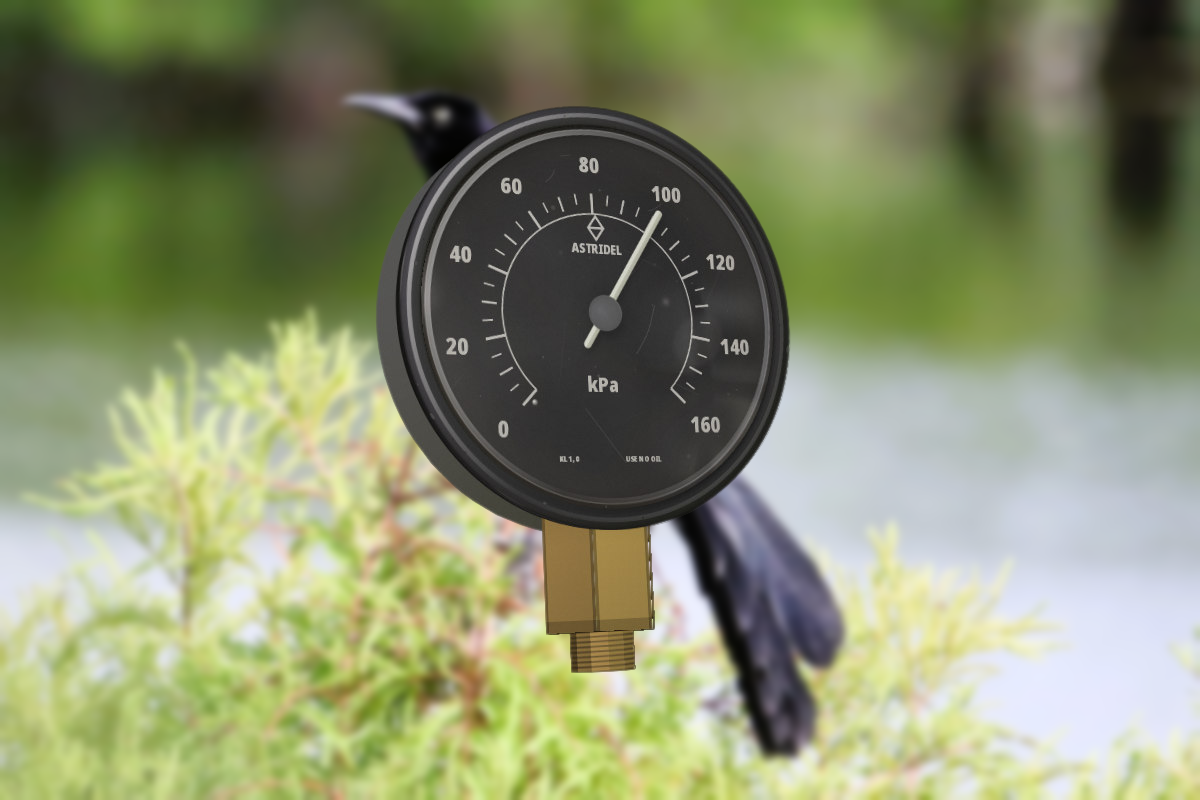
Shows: 100 kPa
